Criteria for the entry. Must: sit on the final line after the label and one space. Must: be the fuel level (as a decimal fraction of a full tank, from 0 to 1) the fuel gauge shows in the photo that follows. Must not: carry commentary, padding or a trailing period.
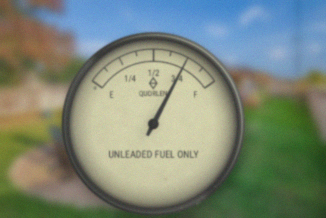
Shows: 0.75
